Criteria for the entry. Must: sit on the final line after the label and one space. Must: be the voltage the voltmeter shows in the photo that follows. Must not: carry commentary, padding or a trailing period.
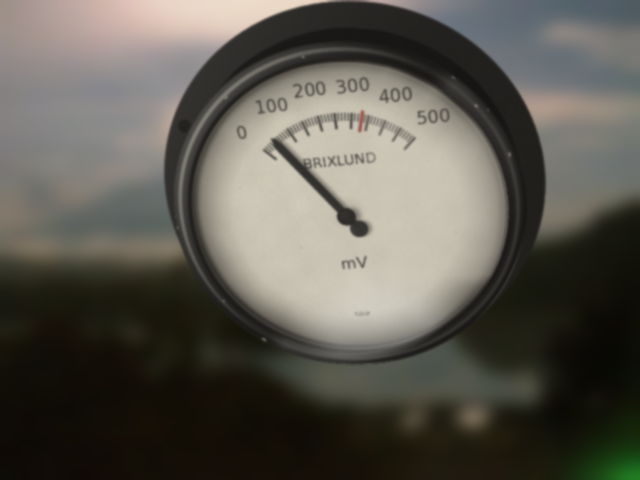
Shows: 50 mV
